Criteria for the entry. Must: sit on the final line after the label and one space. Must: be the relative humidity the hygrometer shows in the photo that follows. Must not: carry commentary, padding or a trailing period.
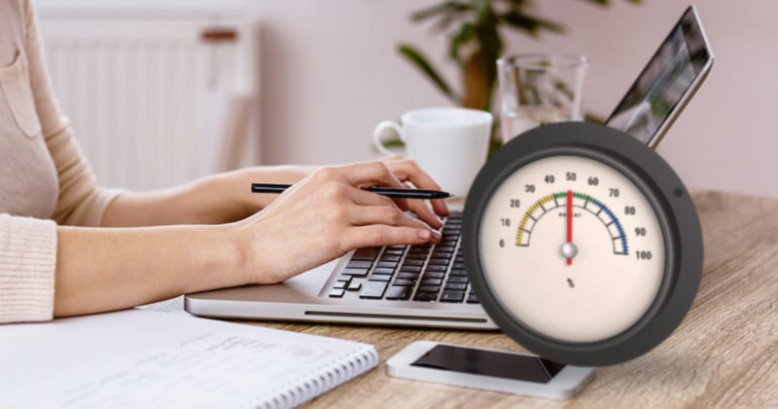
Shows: 50 %
